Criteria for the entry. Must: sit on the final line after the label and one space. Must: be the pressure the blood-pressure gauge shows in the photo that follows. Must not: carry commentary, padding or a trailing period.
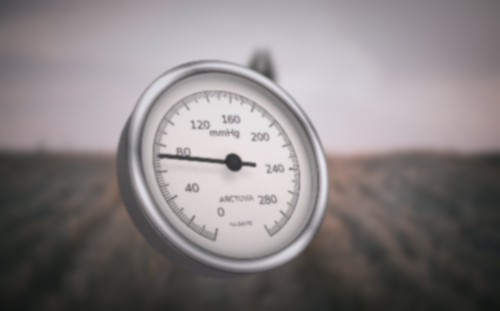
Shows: 70 mmHg
